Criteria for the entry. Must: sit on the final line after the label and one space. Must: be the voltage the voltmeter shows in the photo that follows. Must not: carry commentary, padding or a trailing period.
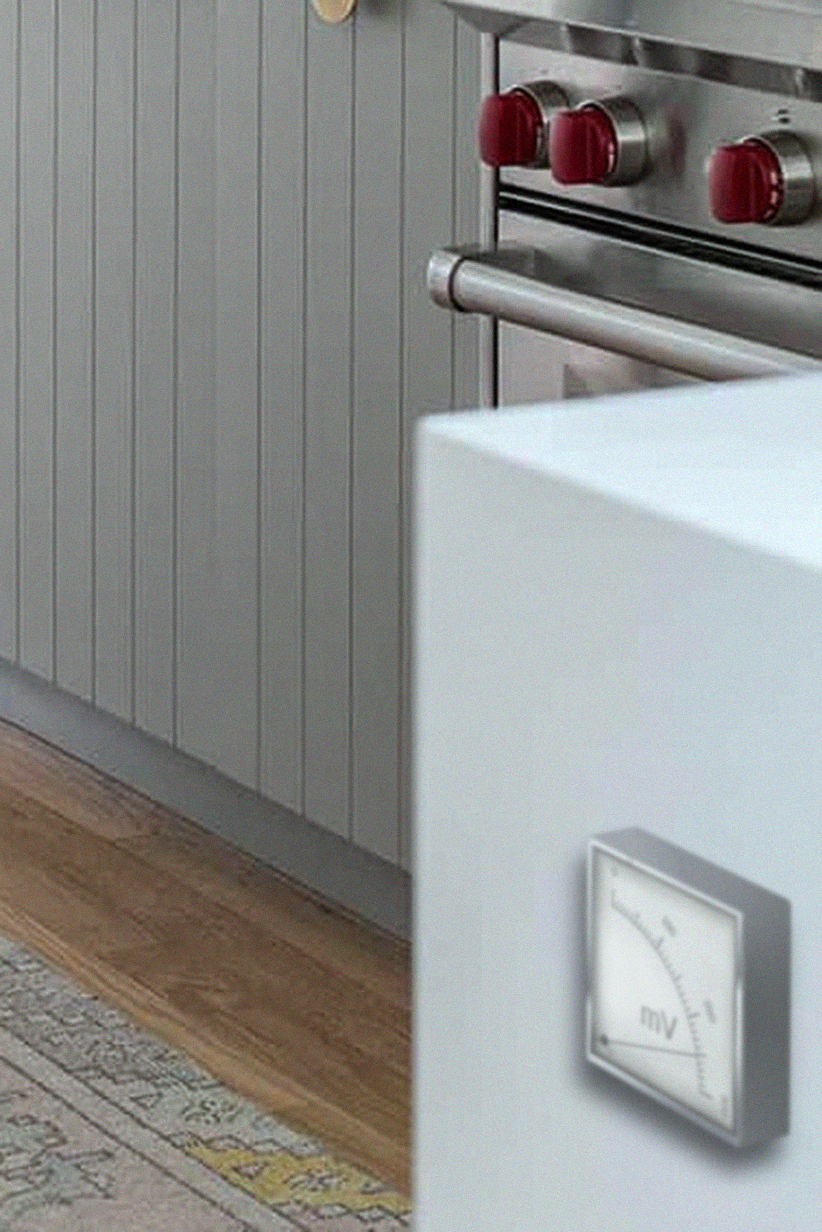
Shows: 250 mV
